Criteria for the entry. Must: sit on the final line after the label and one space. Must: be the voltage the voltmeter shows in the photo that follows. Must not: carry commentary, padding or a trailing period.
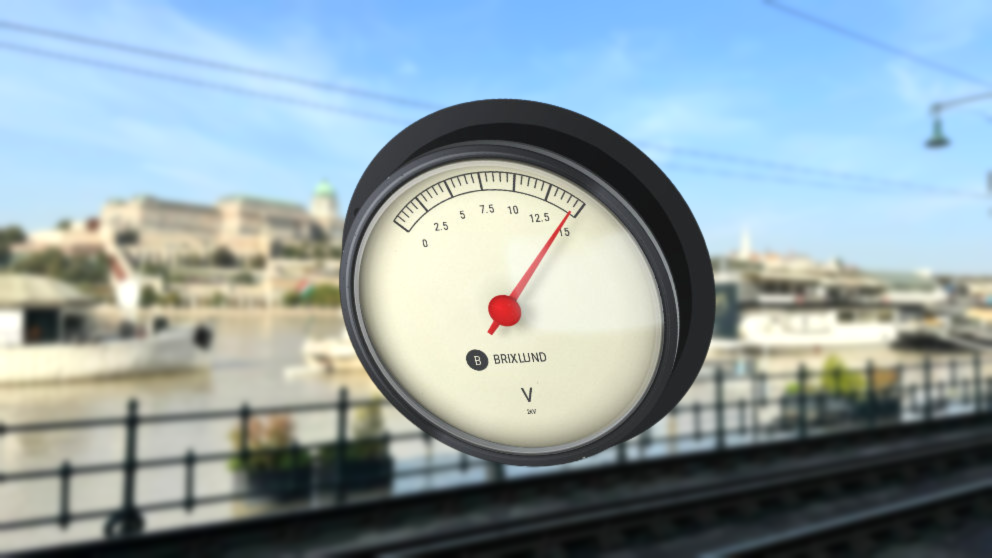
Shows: 14.5 V
